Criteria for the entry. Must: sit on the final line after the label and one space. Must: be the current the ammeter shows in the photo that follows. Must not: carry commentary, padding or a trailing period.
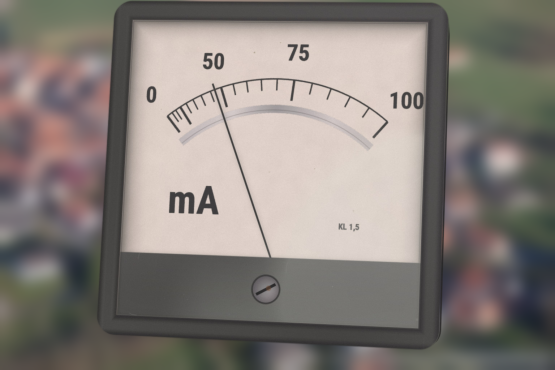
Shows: 47.5 mA
